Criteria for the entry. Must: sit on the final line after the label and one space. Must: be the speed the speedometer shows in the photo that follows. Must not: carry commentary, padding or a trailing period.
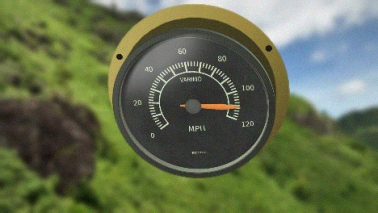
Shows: 110 mph
